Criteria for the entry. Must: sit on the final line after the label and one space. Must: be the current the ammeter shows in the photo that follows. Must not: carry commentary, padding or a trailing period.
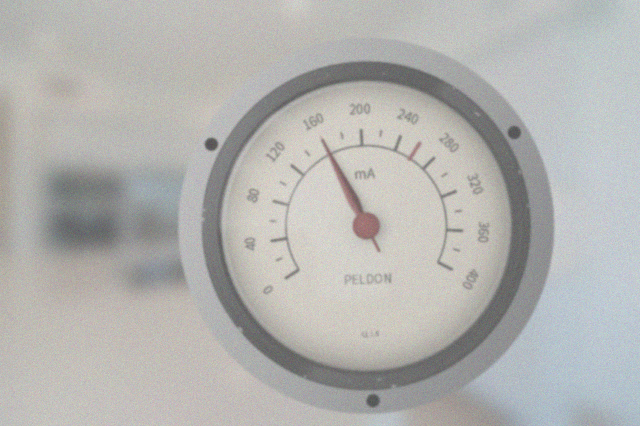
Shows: 160 mA
